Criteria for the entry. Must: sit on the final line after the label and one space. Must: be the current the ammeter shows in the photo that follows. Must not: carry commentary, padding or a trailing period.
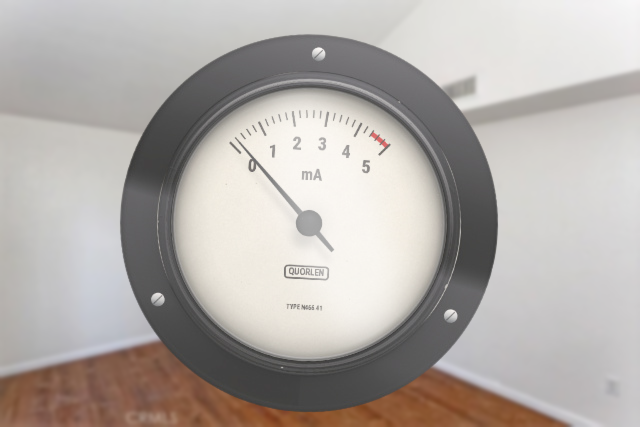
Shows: 0.2 mA
